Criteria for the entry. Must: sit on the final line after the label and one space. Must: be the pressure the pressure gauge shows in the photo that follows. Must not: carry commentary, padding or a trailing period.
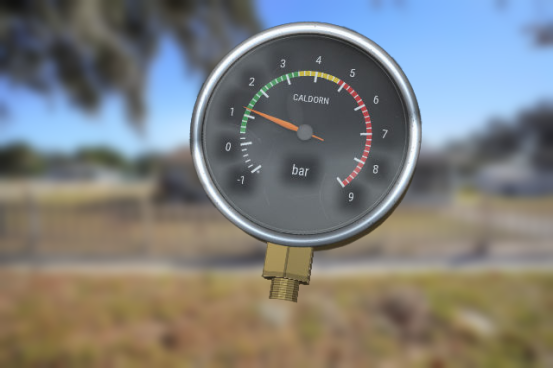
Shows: 1.2 bar
